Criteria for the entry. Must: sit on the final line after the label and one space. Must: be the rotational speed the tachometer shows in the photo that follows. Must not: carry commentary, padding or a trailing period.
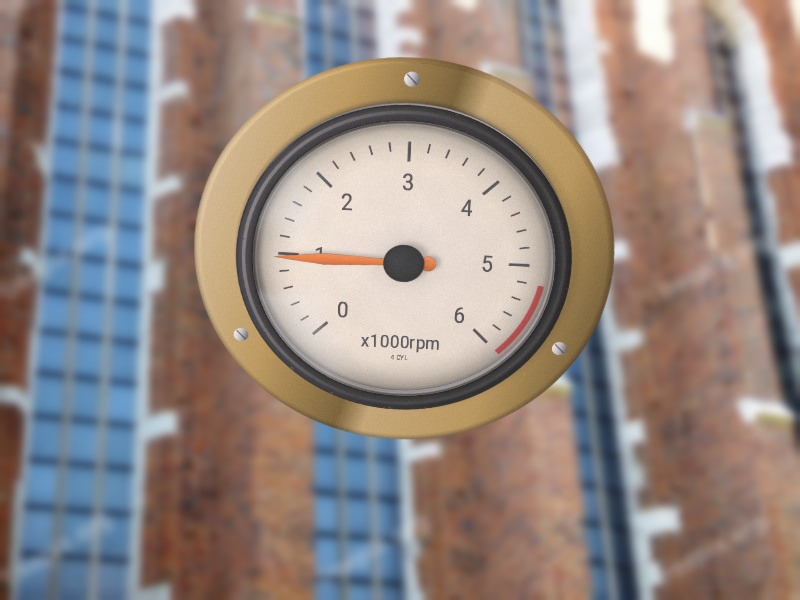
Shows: 1000 rpm
